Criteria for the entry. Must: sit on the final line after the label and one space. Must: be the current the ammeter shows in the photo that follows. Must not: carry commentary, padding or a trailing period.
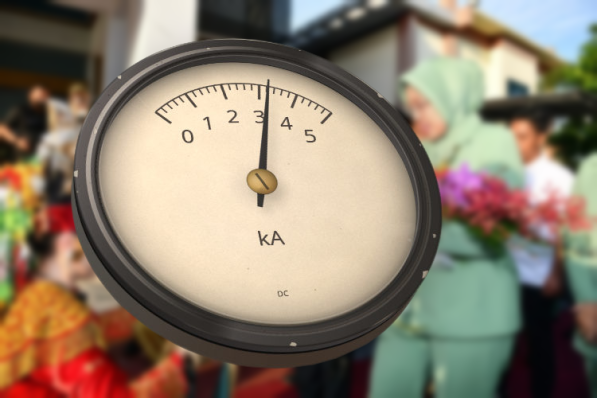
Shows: 3.2 kA
